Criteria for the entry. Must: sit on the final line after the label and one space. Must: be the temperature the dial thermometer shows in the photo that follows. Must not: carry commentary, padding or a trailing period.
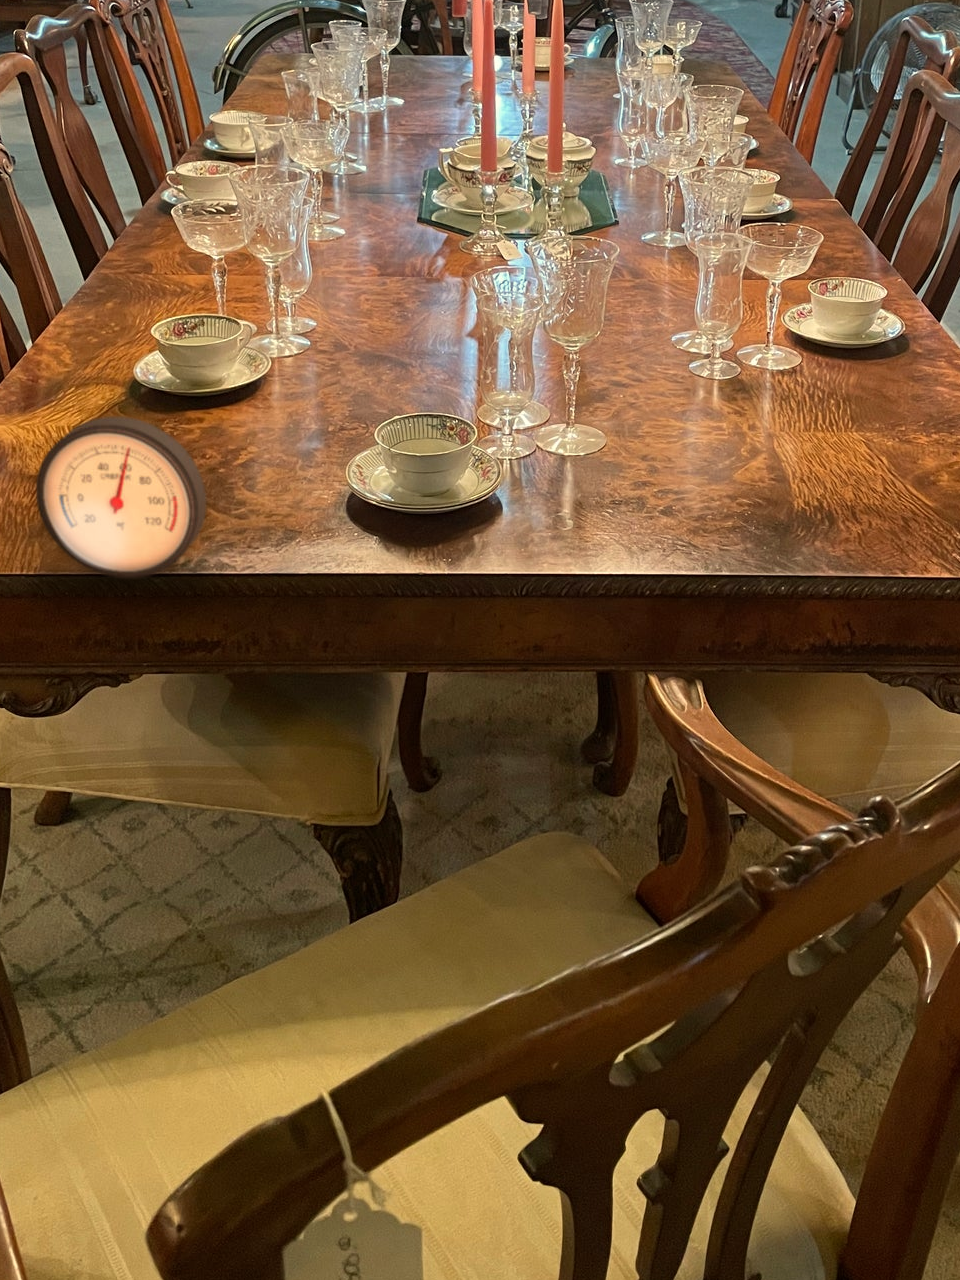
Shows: 60 °F
